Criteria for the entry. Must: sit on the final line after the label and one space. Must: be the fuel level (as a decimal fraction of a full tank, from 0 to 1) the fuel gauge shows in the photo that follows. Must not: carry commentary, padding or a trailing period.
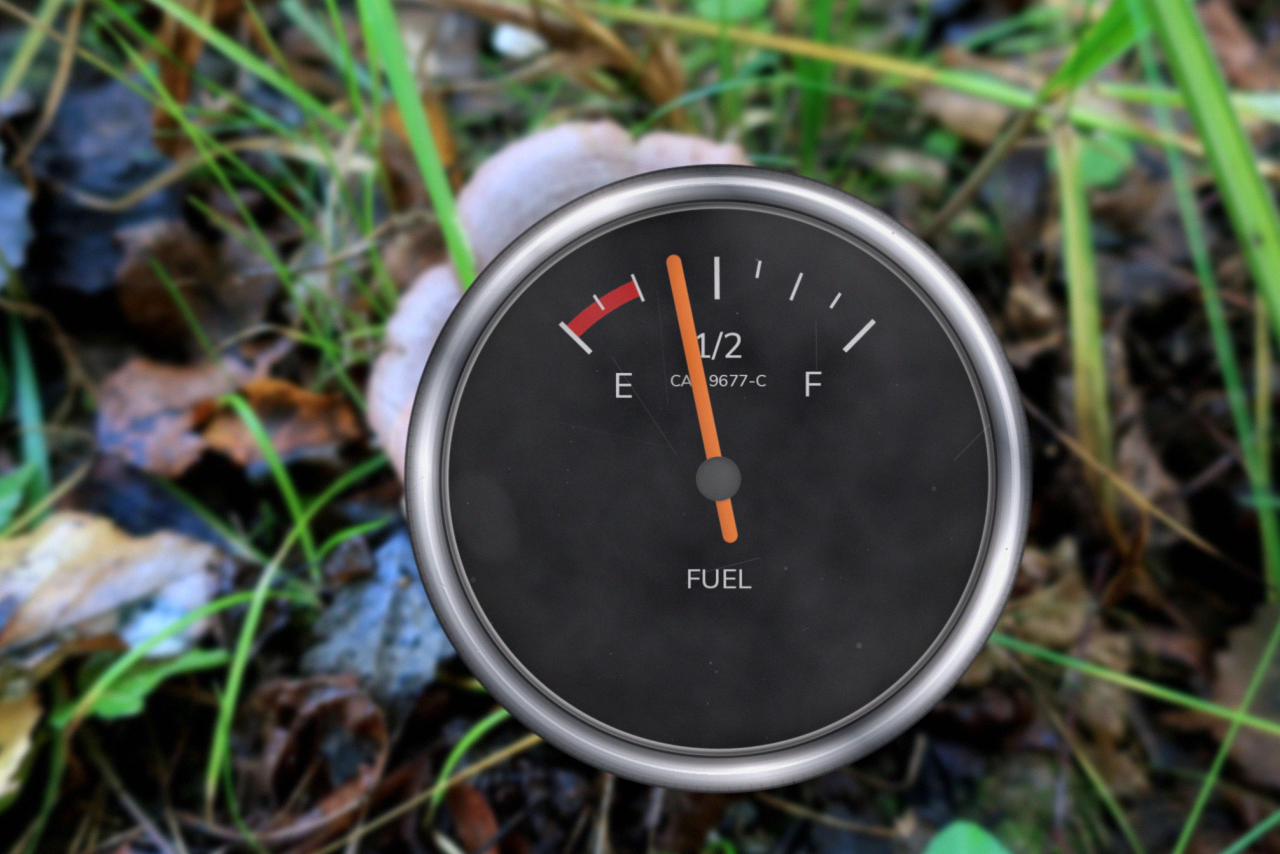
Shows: 0.375
